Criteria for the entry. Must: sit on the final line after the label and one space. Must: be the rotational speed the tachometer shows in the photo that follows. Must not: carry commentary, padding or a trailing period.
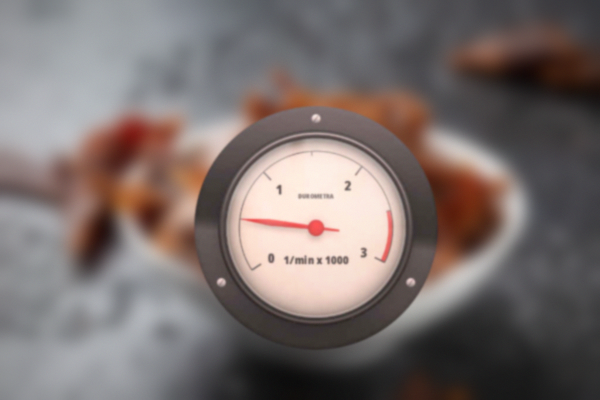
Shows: 500 rpm
